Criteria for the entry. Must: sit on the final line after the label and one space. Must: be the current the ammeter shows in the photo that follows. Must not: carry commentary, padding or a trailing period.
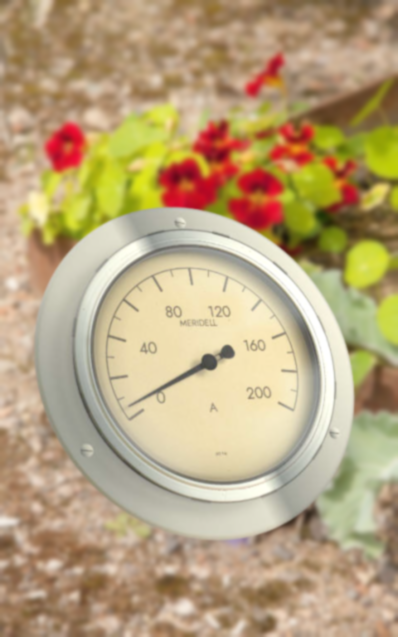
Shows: 5 A
